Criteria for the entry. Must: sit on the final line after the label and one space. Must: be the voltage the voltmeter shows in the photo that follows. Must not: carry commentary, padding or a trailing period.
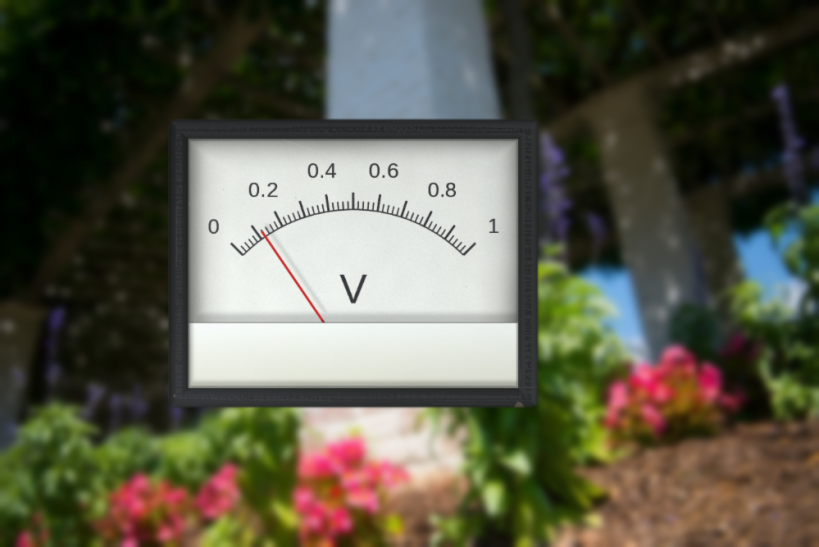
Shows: 0.12 V
